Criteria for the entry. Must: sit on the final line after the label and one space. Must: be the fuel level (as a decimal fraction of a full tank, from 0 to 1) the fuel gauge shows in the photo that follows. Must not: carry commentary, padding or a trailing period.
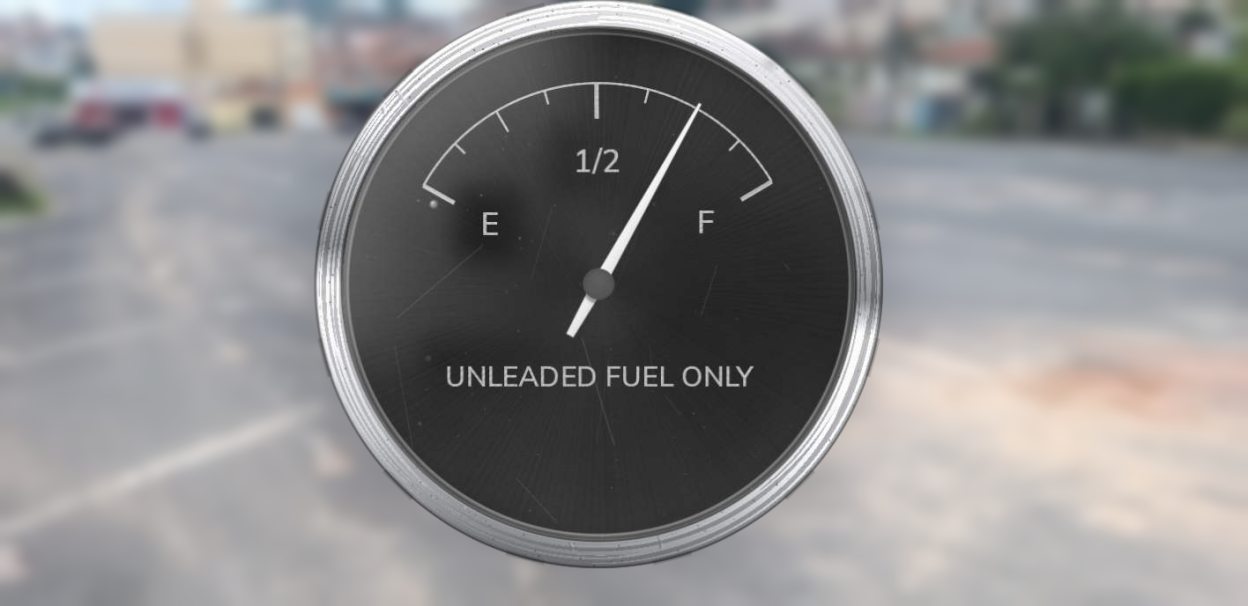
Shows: 0.75
